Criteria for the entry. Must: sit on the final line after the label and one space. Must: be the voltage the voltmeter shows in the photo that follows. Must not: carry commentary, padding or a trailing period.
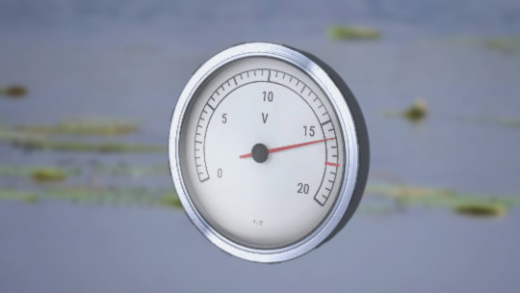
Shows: 16 V
